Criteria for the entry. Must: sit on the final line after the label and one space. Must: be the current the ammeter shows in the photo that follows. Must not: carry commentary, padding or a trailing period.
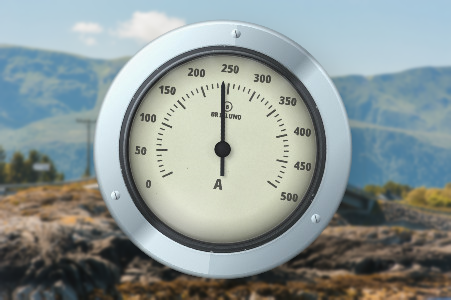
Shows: 240 A
